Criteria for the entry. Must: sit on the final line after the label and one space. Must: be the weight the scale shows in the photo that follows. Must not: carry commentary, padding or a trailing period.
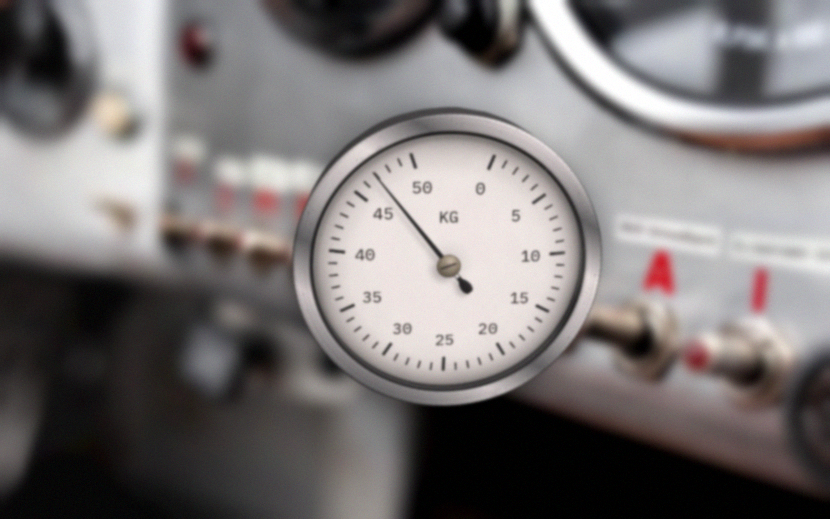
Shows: 47 kg
